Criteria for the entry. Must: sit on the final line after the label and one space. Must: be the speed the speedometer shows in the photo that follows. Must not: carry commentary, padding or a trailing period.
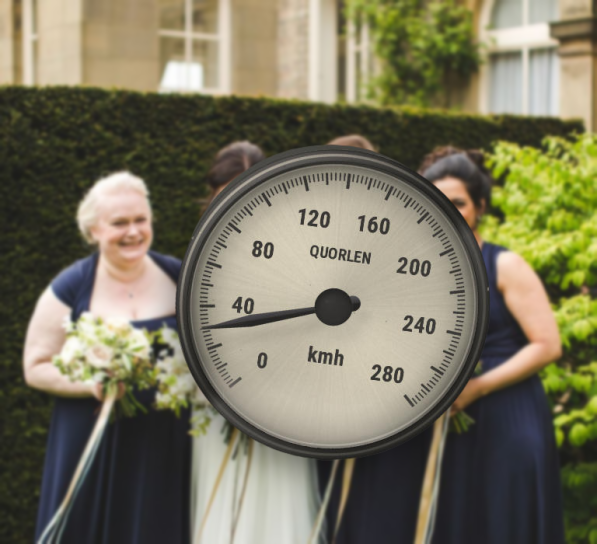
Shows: 30 km/h
